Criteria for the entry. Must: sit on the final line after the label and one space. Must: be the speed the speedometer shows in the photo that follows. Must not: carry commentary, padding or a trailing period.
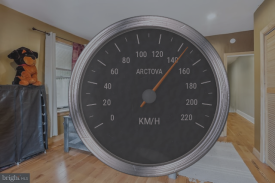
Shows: 145 km/h
